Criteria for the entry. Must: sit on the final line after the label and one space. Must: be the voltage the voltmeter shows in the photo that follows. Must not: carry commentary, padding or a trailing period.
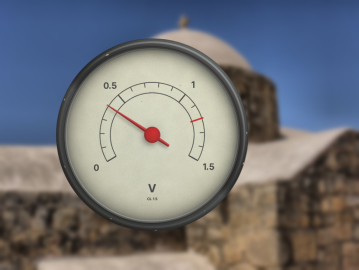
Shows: 0.4 V
